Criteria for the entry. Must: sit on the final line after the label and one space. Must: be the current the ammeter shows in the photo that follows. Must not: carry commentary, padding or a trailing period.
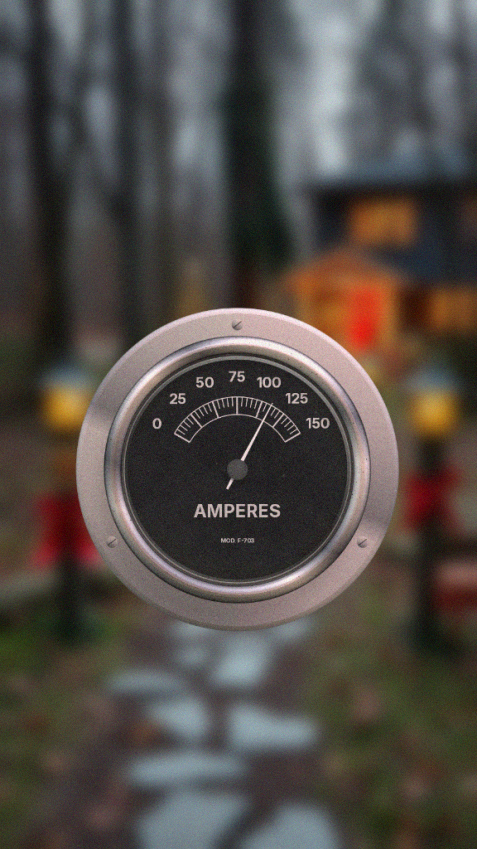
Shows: 110 A
